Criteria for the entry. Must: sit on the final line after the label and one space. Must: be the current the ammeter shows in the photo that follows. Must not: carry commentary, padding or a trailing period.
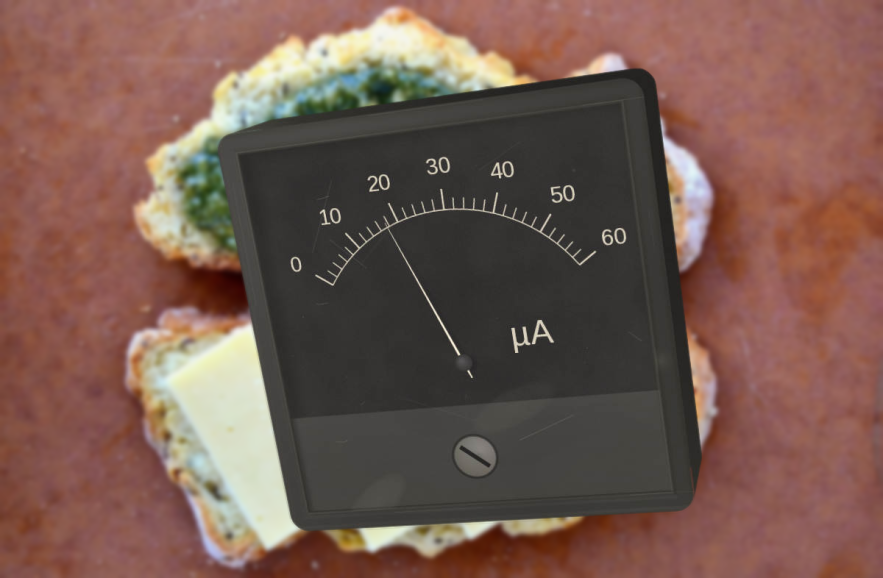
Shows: 18 µA
